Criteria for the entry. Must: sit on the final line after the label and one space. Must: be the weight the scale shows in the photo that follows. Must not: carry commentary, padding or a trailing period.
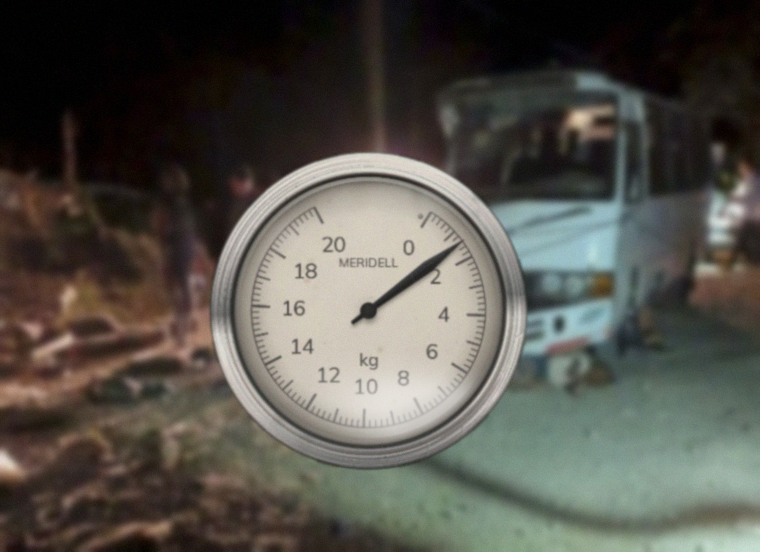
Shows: 1.4 kg
